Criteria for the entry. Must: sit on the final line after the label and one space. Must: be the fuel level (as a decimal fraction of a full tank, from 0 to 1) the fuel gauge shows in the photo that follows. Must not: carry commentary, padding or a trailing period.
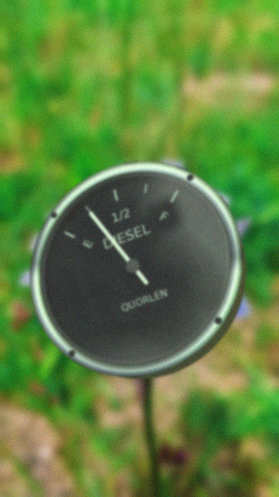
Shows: 0.25
